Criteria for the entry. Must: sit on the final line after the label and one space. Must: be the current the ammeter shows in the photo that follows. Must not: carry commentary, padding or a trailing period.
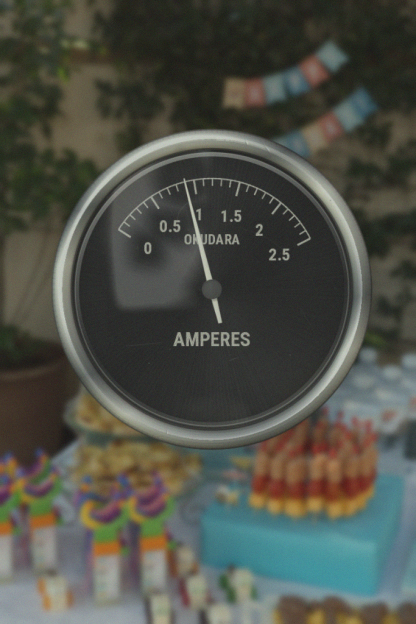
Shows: 0.9 A
